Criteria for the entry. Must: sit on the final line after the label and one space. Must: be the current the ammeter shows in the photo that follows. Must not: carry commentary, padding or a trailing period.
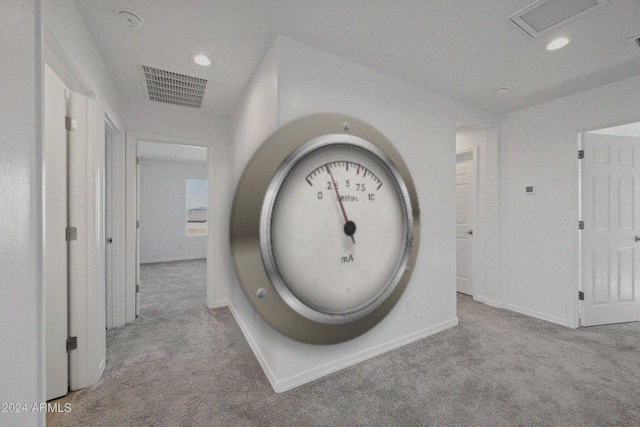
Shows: 2.5 mA
